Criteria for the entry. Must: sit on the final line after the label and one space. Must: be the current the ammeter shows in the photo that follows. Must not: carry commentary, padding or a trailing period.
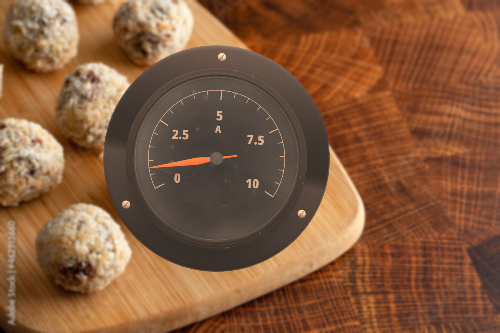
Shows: 0.75 A
